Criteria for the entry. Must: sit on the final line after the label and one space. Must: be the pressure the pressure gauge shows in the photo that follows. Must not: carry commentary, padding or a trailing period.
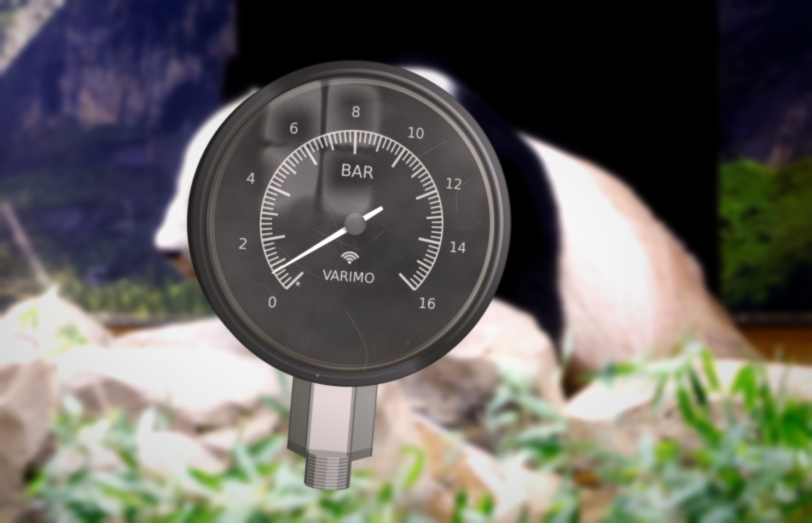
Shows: 0.8 bar
